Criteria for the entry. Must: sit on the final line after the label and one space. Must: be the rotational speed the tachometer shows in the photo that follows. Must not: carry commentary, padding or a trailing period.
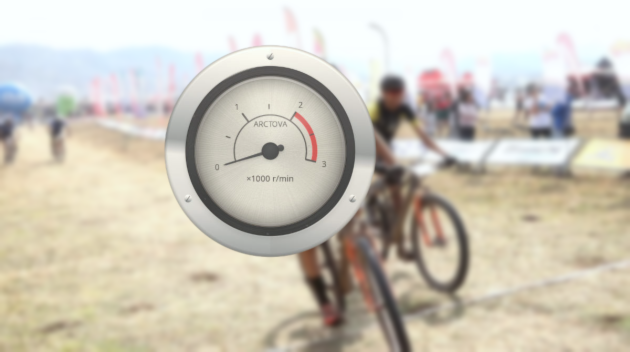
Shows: 0 rpm
